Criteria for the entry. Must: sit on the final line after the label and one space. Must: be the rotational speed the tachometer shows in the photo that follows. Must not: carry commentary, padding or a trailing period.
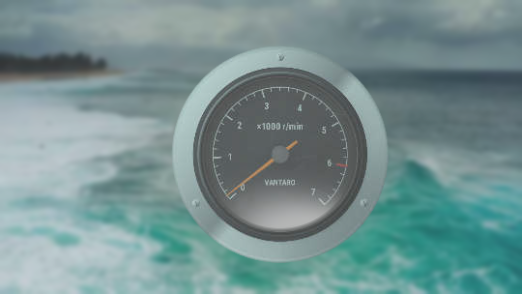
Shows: 100 rpm
